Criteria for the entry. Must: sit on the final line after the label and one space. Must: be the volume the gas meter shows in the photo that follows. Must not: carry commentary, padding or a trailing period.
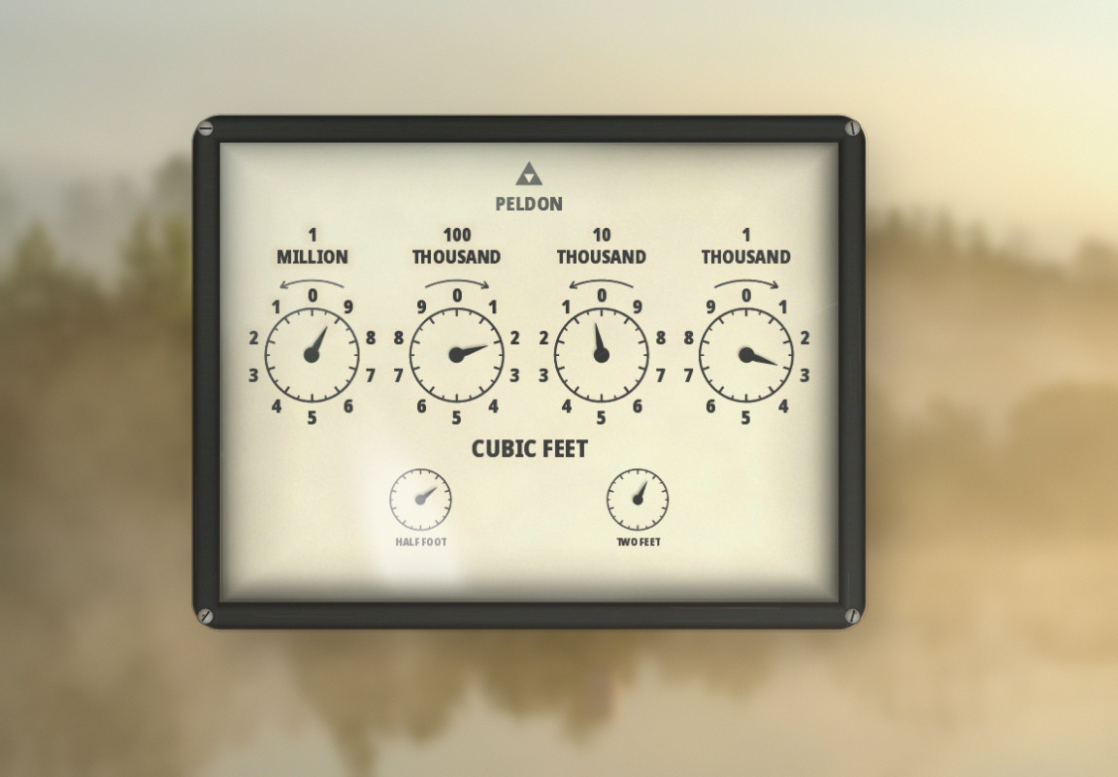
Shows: 920300 ft³
